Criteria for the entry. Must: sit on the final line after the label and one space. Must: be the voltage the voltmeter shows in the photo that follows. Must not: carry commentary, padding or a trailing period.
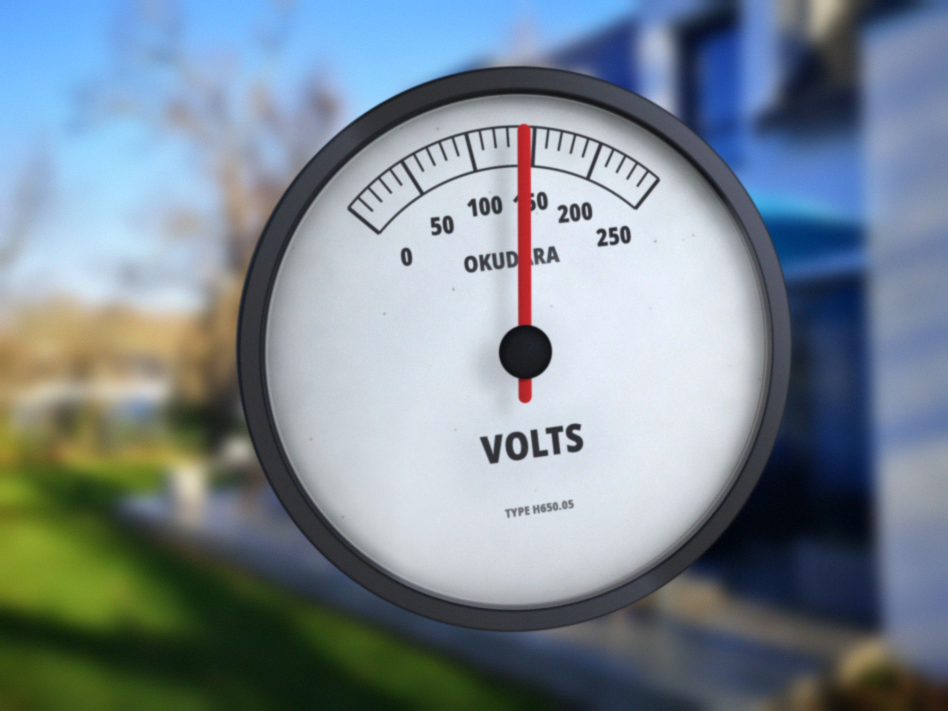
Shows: 140 V
